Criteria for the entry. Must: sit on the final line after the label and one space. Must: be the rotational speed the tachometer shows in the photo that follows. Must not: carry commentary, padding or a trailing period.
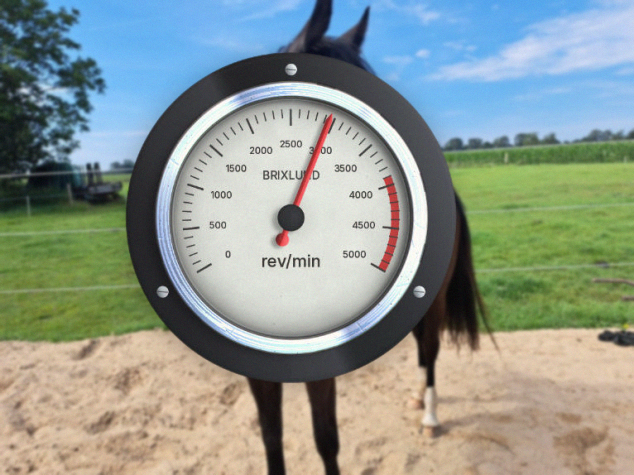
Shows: 2950 rpm
